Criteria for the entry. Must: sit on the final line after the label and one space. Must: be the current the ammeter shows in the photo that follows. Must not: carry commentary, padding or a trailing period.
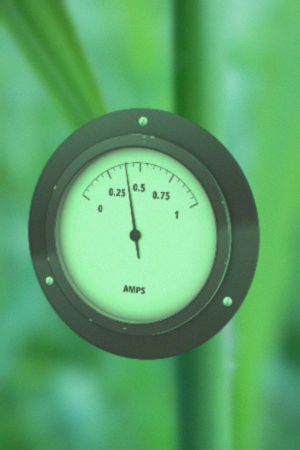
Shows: 0.4 A
